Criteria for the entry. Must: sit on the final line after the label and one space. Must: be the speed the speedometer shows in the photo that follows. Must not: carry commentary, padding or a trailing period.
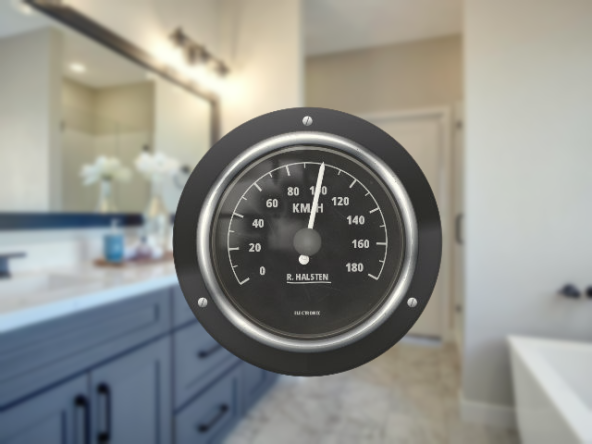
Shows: 100 km/h
